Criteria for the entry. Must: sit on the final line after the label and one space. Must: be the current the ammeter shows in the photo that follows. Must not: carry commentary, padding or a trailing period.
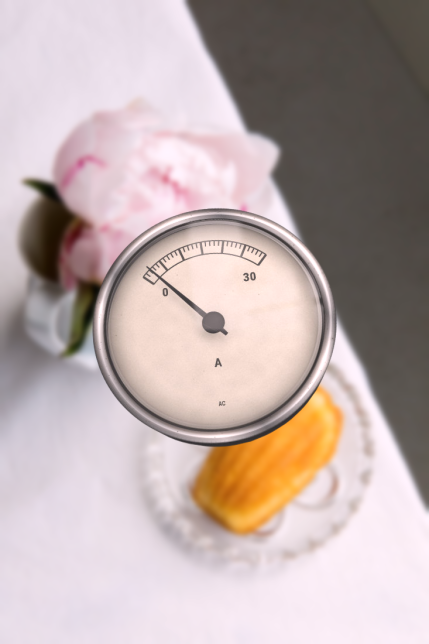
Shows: 2 A
